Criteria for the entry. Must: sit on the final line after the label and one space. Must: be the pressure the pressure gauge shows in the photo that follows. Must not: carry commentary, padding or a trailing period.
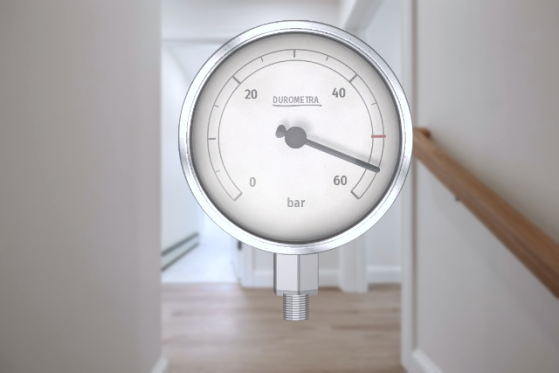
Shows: 55 bar
